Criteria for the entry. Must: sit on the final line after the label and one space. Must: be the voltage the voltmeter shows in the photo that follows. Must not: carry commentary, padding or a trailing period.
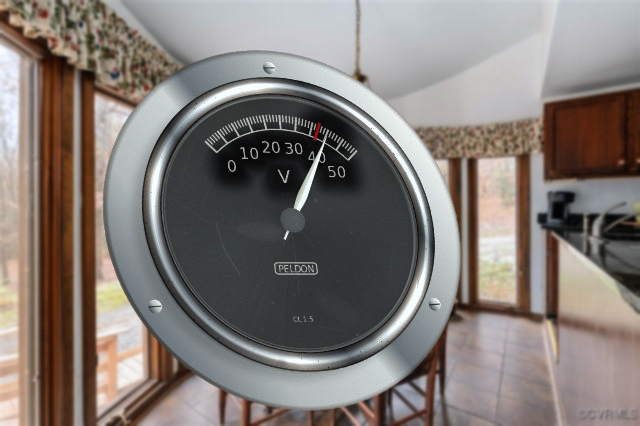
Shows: 40 V
